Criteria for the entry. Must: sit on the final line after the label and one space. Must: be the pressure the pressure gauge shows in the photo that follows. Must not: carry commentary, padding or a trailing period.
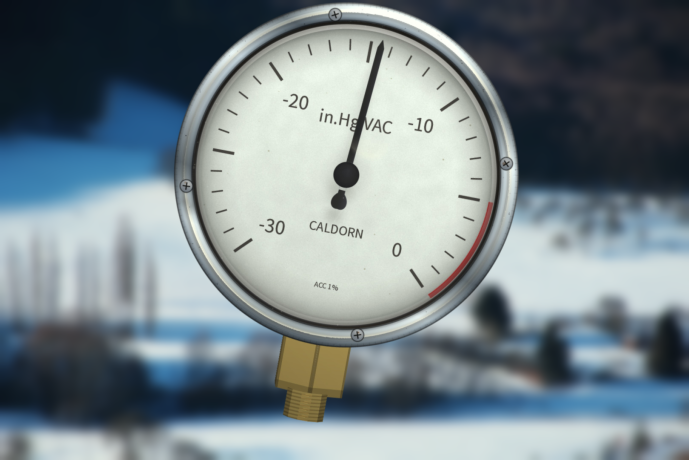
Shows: -14.5 inHg
